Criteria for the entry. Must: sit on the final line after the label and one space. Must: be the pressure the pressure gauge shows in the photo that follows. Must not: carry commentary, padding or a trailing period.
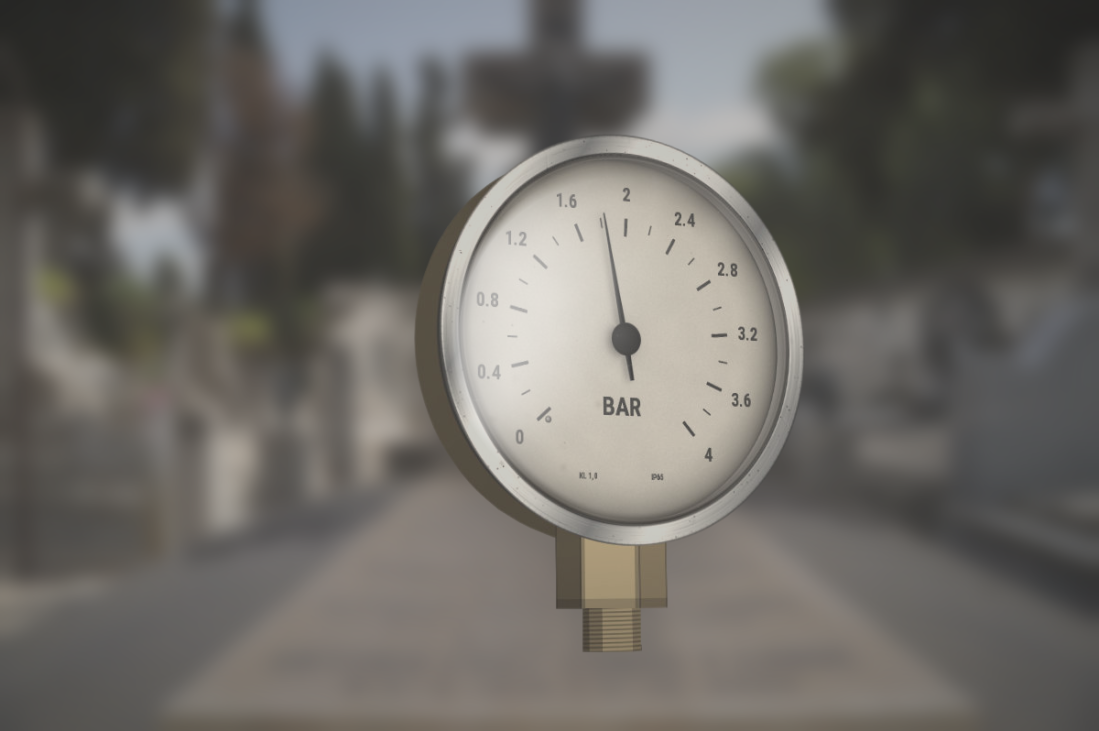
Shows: 1.8 bar
